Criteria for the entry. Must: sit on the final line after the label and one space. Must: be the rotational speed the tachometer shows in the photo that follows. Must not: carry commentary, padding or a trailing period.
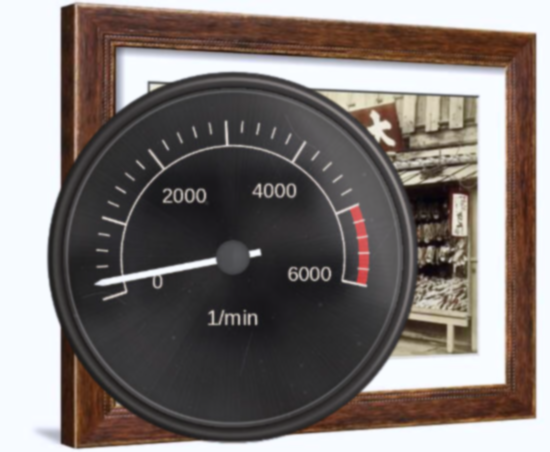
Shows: 200 rpm
